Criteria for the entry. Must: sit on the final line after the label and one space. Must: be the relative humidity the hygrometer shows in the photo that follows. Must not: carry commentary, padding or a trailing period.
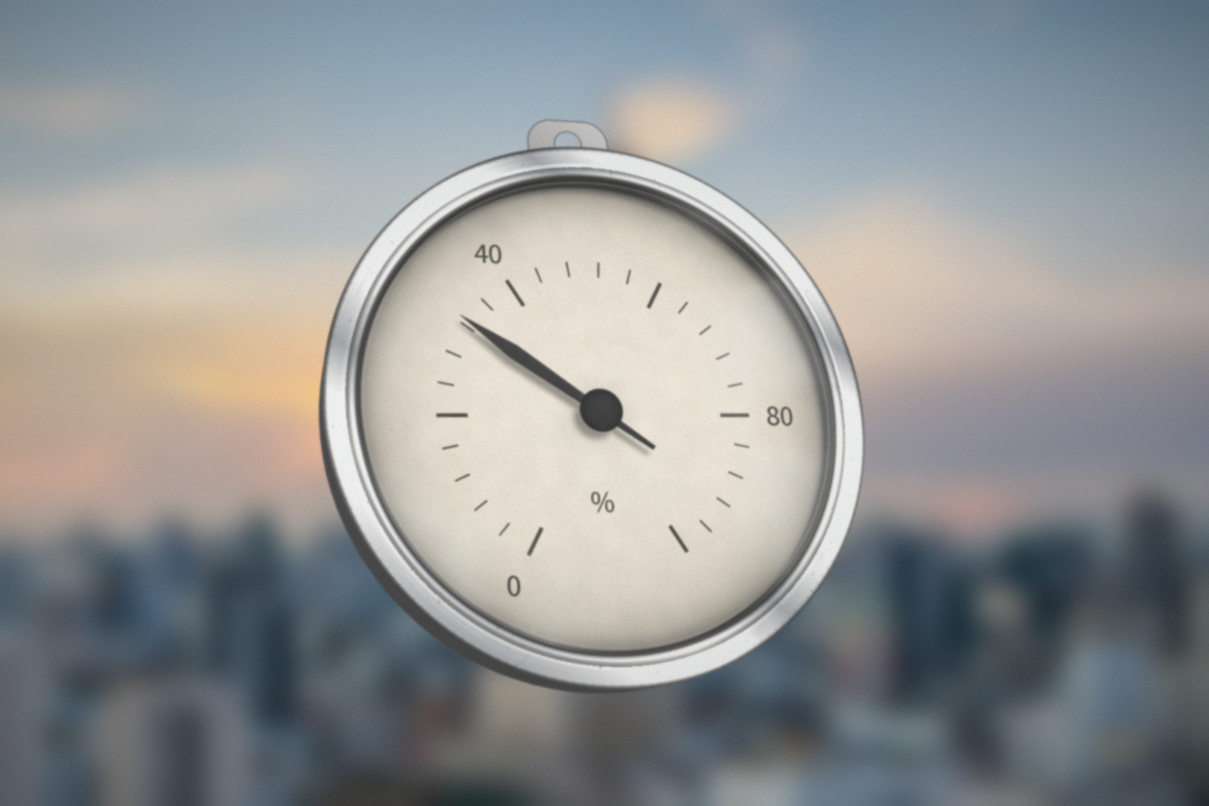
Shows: 32 %
